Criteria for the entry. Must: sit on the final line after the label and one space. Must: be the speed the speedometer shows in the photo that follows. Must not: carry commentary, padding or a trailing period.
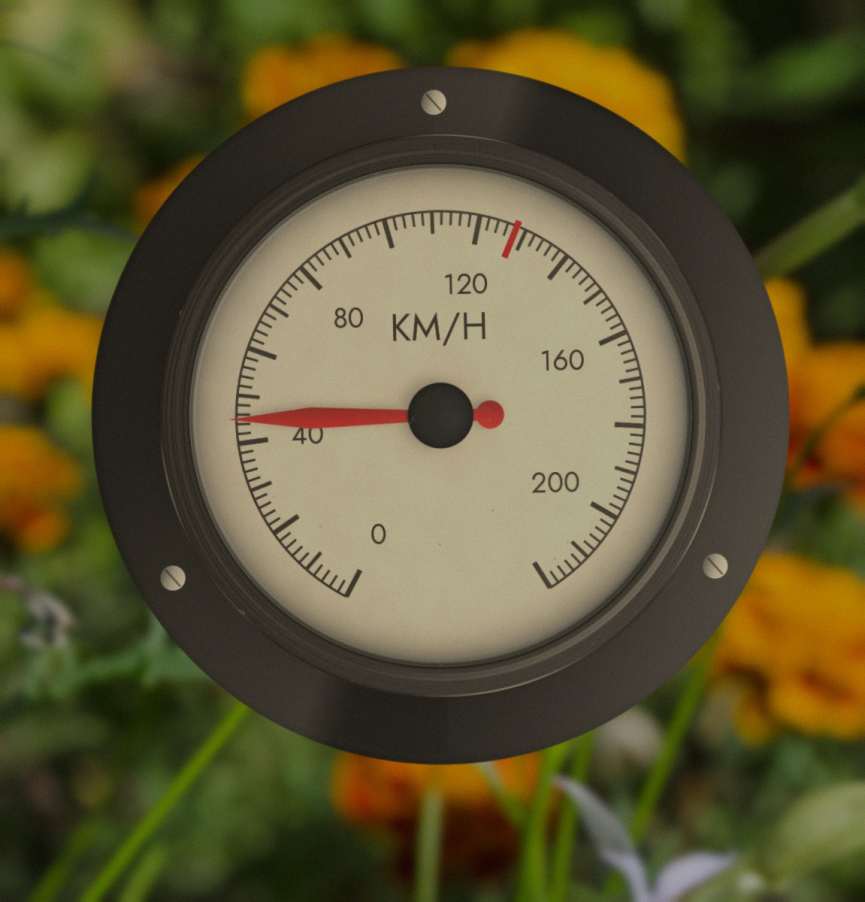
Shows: 45 km/h
